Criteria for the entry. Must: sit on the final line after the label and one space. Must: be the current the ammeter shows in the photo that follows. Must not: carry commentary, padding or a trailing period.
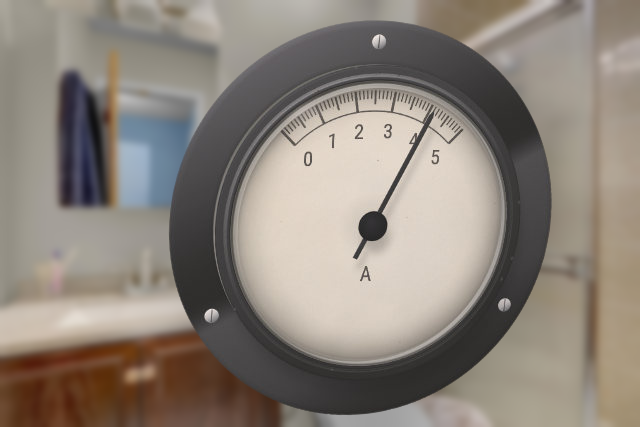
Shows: 4 A
